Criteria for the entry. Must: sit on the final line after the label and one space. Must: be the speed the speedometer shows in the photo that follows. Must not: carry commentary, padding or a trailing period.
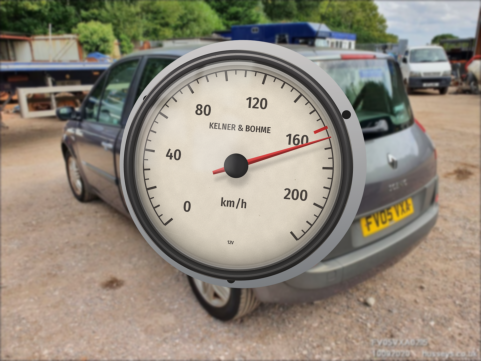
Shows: 165 km/h
